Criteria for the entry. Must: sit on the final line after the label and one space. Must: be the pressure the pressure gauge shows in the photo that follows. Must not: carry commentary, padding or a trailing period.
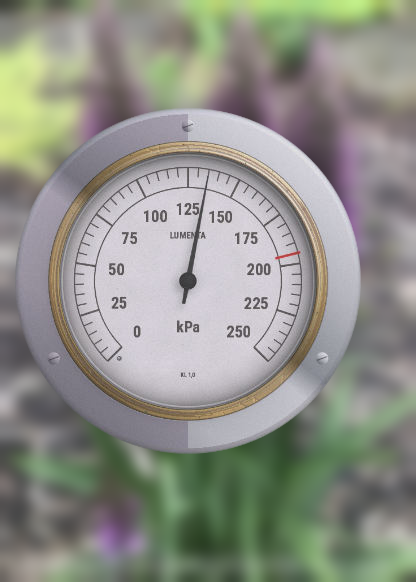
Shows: 135 kPa
